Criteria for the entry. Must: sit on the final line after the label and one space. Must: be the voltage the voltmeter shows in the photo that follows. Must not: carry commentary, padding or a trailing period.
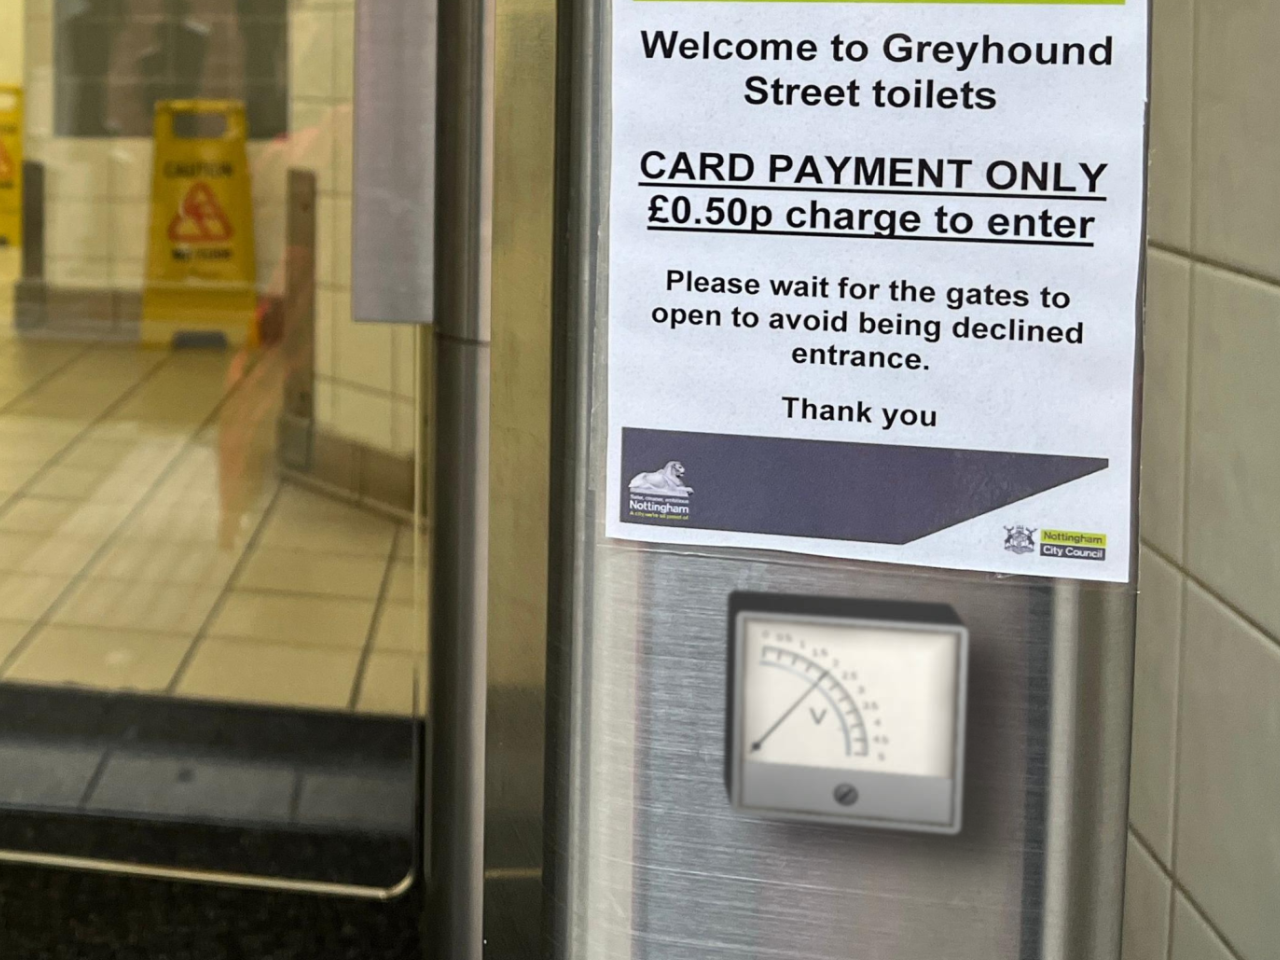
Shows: 2 V
